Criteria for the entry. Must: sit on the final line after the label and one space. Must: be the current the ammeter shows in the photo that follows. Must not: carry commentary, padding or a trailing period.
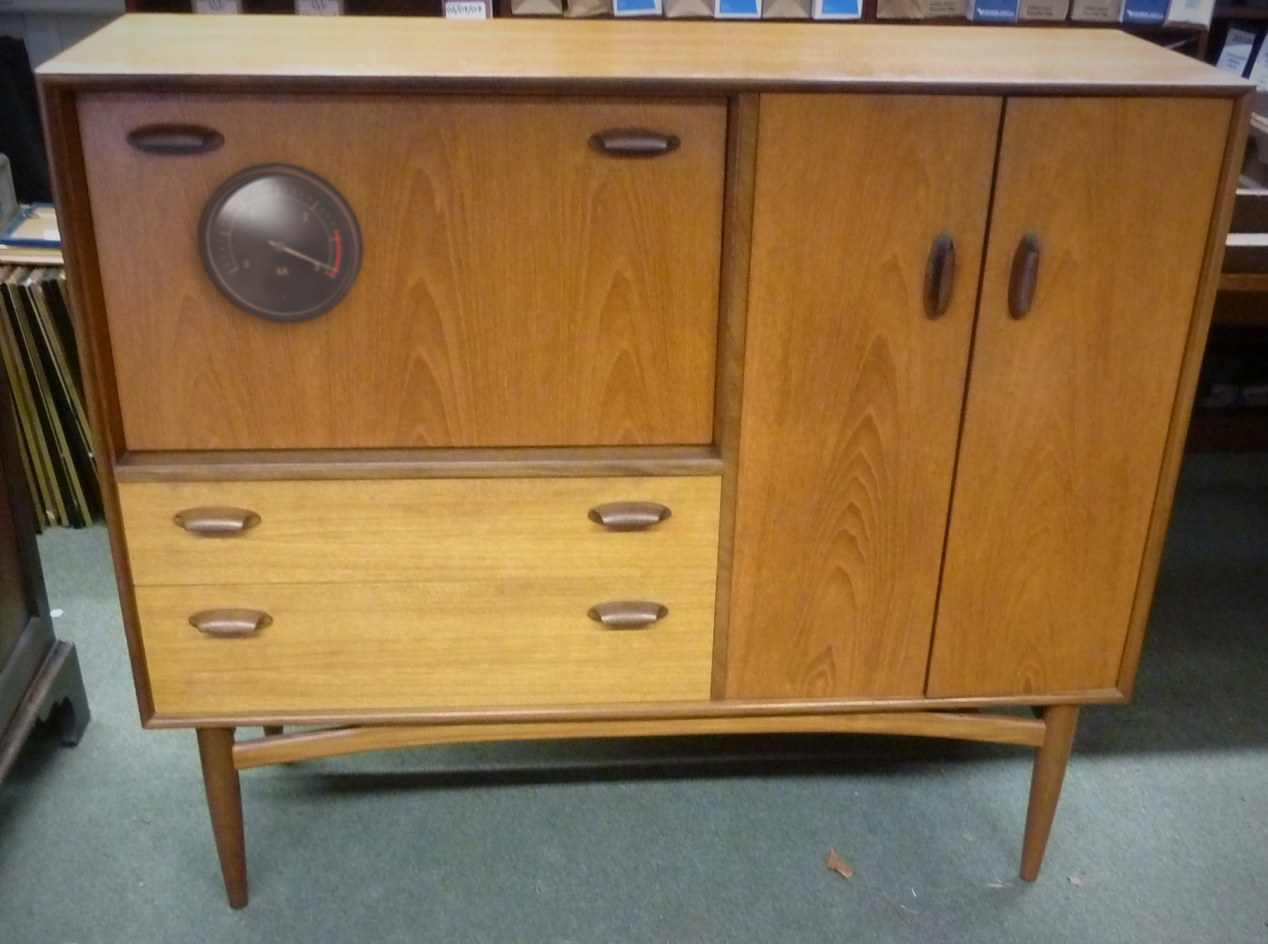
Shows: 2.9 kA
